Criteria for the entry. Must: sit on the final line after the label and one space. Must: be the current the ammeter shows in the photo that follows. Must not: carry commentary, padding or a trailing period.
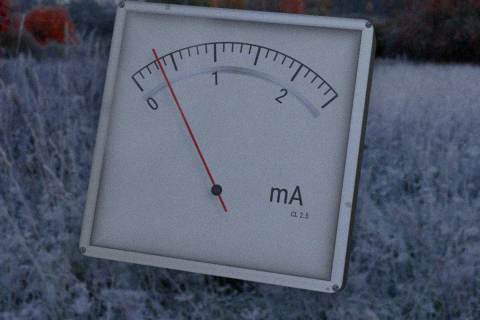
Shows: 0.35 mA
